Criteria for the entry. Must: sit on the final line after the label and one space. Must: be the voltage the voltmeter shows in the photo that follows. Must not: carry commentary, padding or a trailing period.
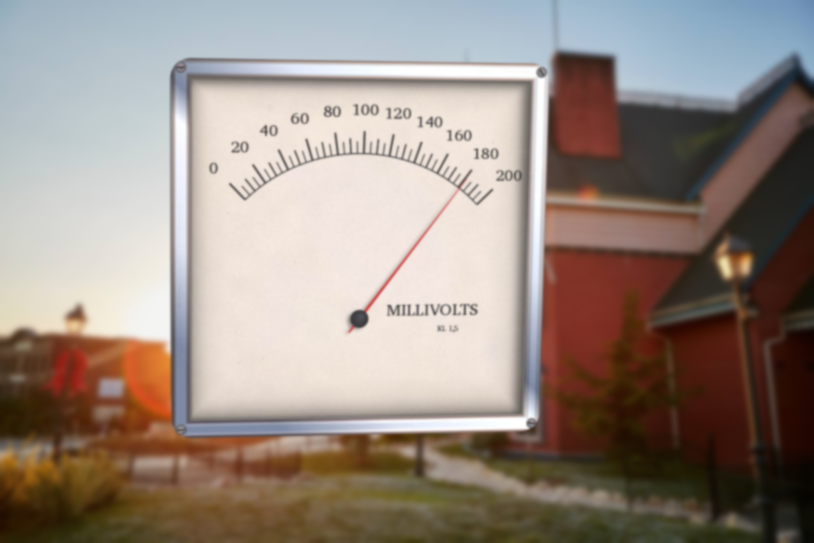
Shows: 180 mV
